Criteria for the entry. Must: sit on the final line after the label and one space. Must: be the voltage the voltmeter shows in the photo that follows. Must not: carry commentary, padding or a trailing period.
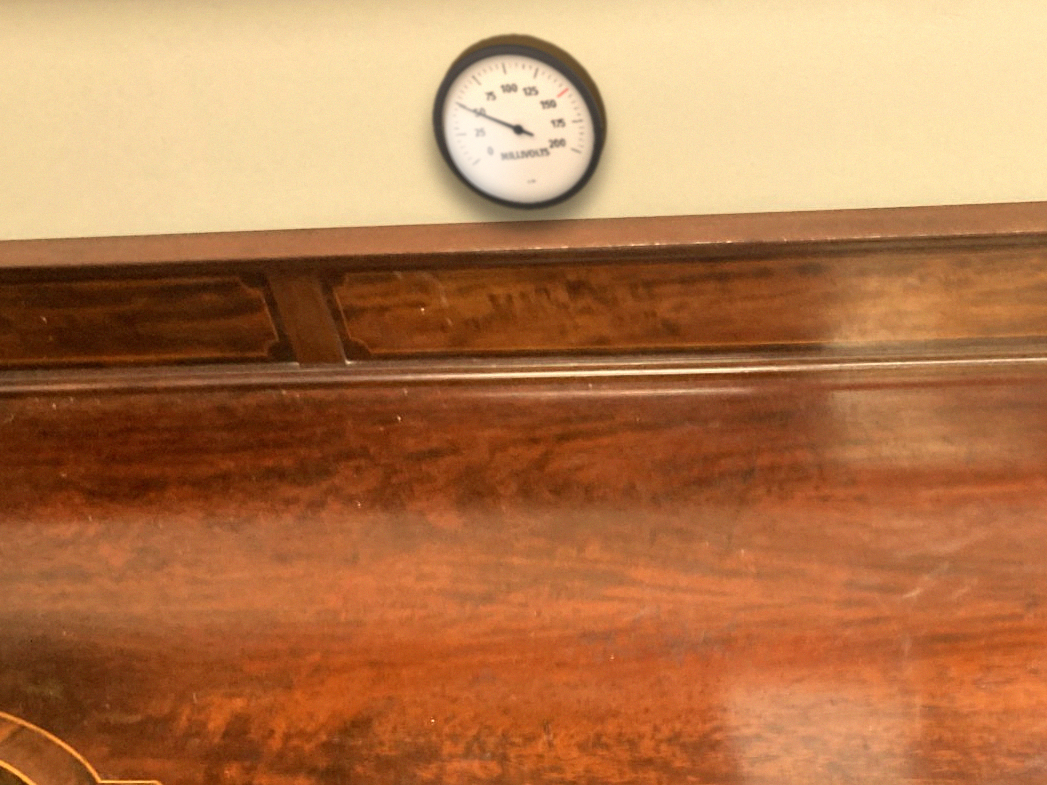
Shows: 50 mV
